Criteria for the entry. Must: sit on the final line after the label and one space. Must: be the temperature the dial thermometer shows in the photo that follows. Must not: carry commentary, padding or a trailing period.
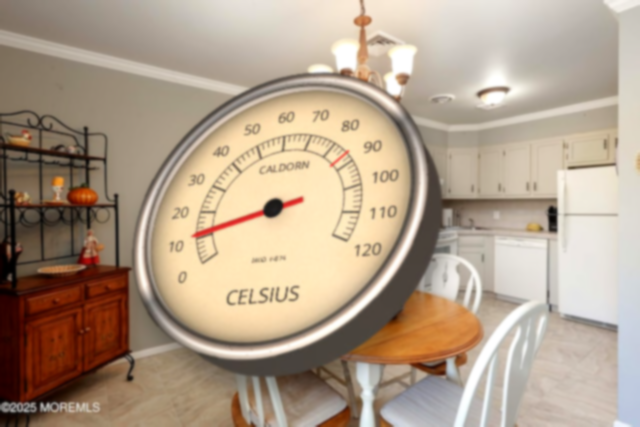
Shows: 10 °C
